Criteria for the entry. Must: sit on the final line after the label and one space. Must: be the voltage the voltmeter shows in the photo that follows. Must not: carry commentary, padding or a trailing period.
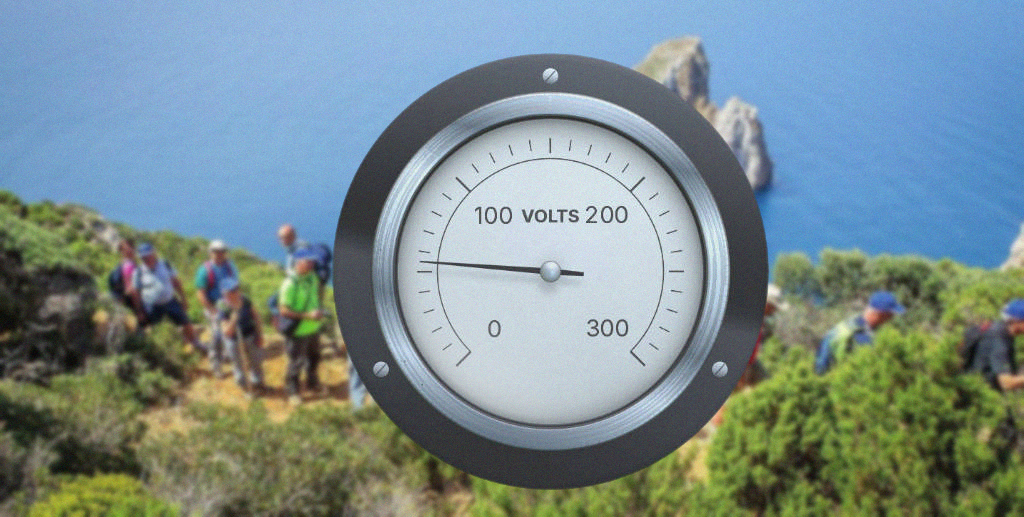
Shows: 55 V
